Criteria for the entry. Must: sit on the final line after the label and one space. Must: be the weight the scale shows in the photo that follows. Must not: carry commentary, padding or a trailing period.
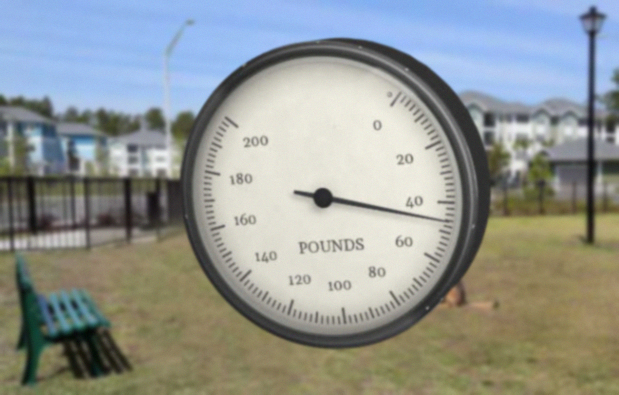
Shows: 46 lb
